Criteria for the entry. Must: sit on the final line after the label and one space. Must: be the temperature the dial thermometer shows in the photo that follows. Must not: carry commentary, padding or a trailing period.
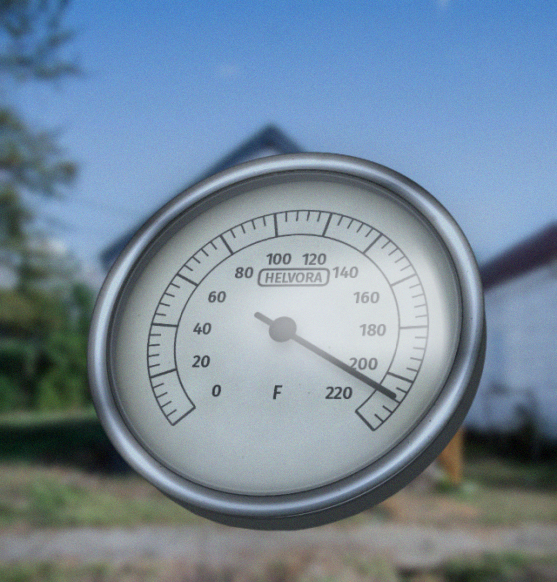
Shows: 208 °F
